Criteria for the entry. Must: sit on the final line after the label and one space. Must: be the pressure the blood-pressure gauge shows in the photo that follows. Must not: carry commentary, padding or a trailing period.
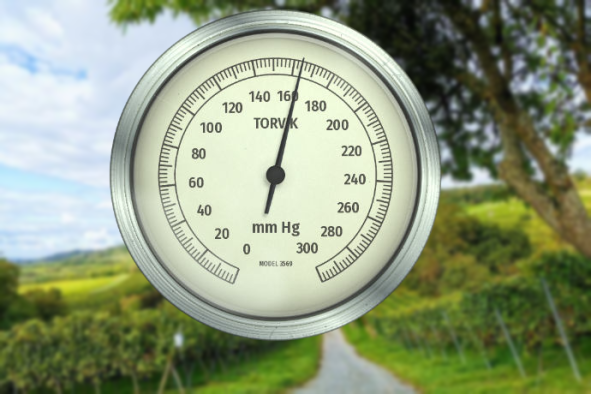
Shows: 164 mmHg
